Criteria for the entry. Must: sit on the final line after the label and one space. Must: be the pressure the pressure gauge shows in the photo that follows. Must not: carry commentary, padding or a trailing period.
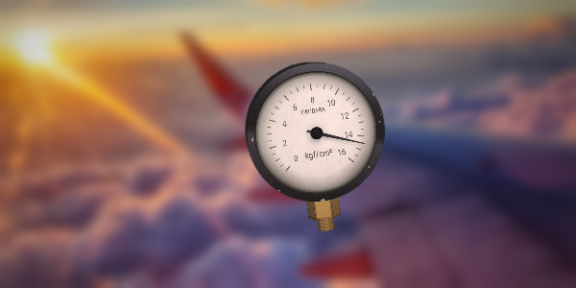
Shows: 14.5 kg/cm²
